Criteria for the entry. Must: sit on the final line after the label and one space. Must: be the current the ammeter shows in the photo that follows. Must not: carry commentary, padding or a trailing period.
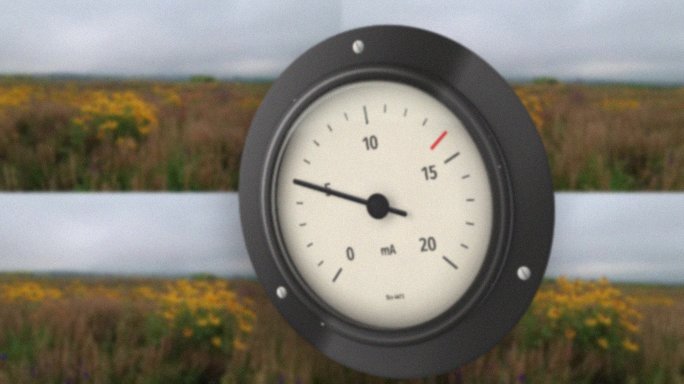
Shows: 5 mA
